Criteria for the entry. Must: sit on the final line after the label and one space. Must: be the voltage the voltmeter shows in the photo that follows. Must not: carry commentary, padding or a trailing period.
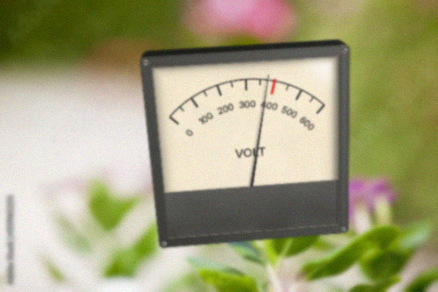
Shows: 375 V
